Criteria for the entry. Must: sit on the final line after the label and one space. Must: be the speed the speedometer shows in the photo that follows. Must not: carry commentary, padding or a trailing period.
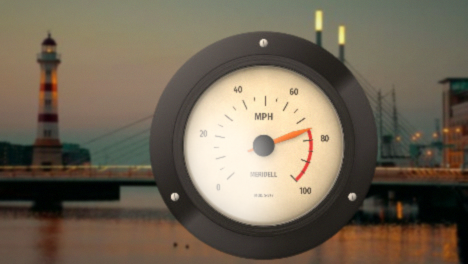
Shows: 75 mph
